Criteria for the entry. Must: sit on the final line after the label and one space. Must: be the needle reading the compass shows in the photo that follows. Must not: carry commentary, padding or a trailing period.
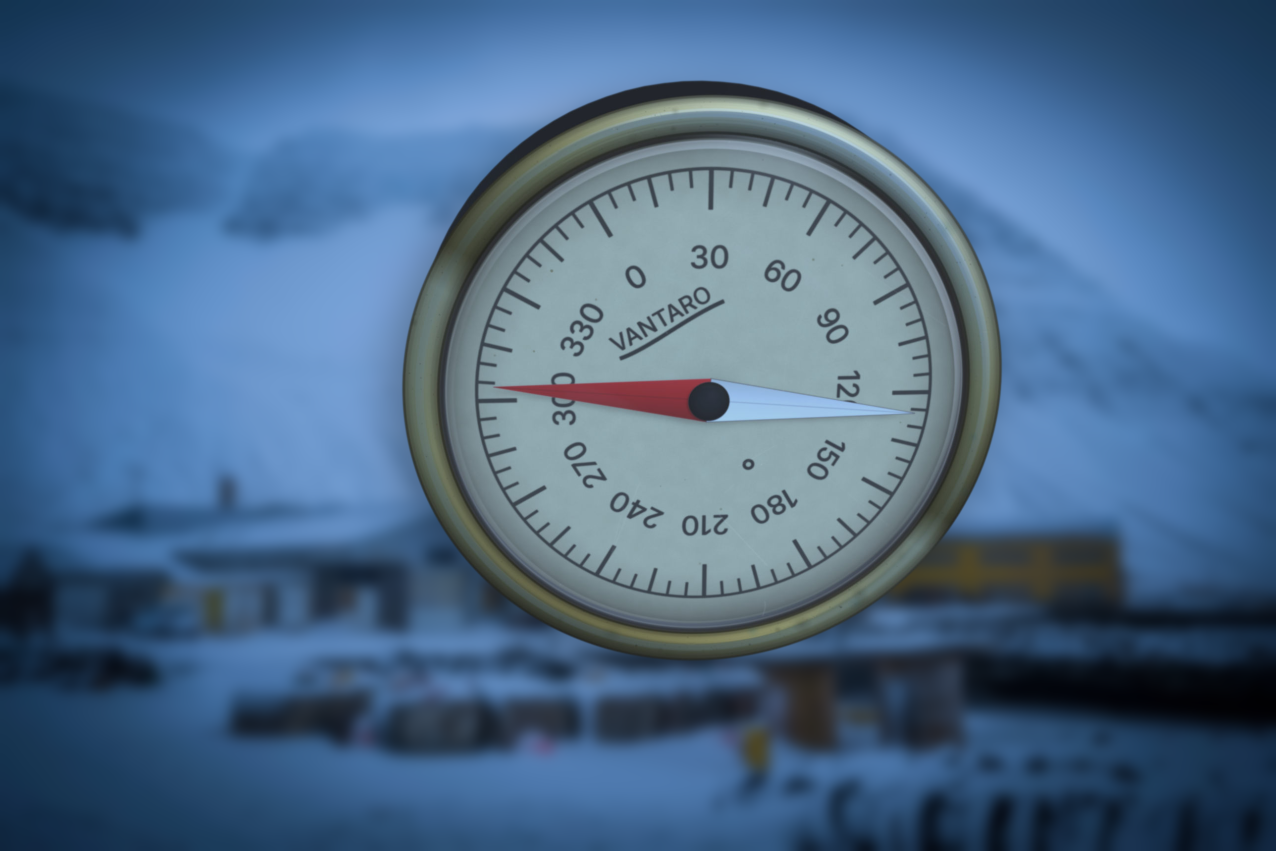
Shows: 305 °
